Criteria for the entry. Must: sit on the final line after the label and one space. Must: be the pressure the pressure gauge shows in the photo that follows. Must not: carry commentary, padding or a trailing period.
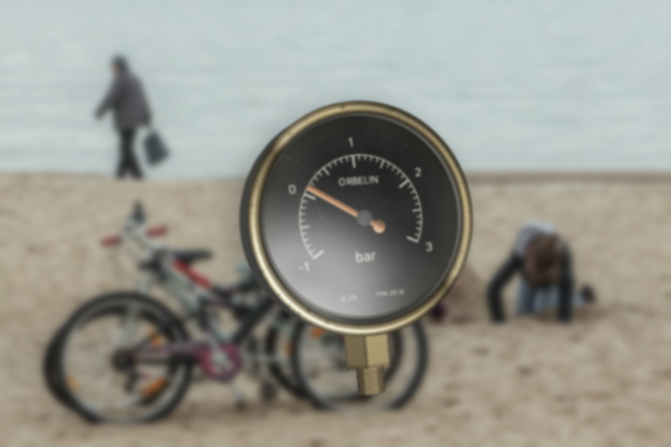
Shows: 0.1 bar
